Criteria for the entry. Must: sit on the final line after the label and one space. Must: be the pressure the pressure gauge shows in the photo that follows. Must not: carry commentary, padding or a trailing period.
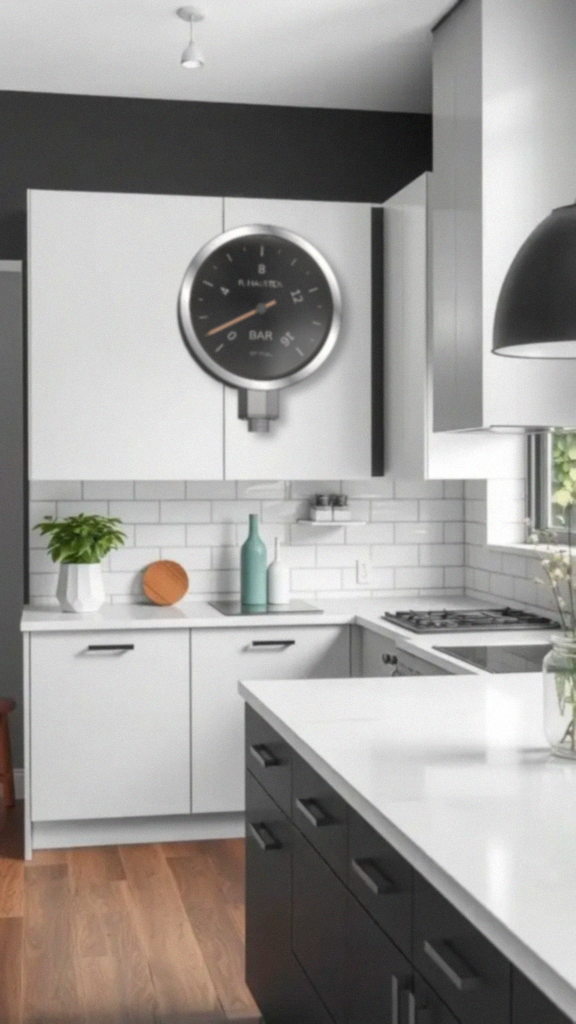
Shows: 1 bar
